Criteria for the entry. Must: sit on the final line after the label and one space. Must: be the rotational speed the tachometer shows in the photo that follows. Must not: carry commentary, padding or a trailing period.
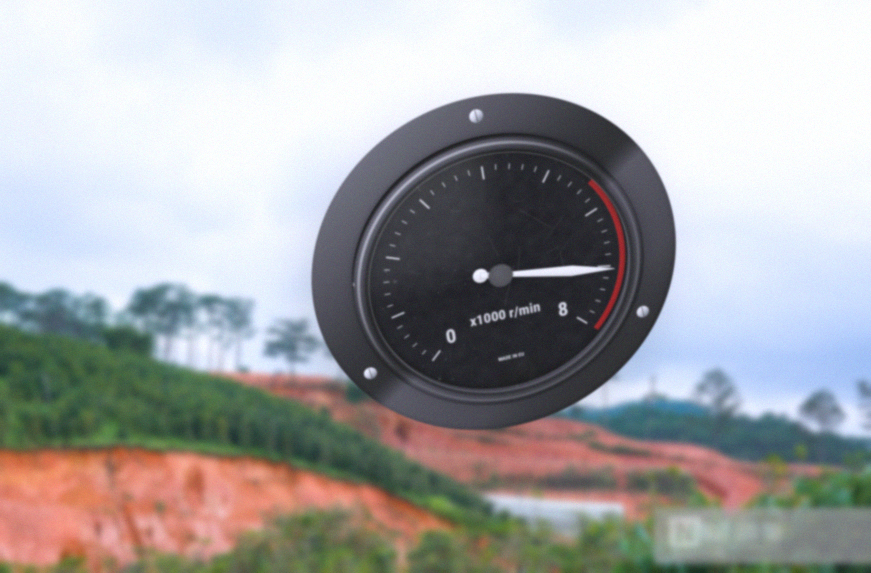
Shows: 7000 rpm
